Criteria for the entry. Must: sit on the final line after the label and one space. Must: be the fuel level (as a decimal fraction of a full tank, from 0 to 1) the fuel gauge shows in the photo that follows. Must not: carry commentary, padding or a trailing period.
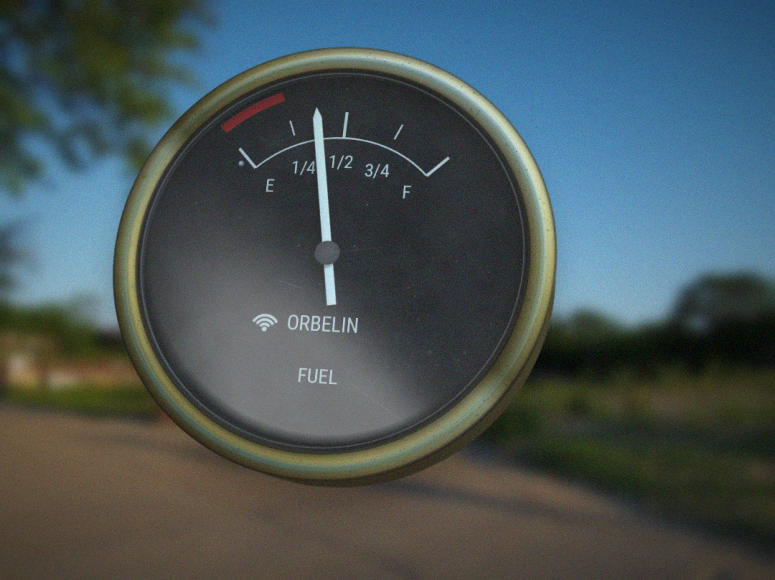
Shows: 0.375
